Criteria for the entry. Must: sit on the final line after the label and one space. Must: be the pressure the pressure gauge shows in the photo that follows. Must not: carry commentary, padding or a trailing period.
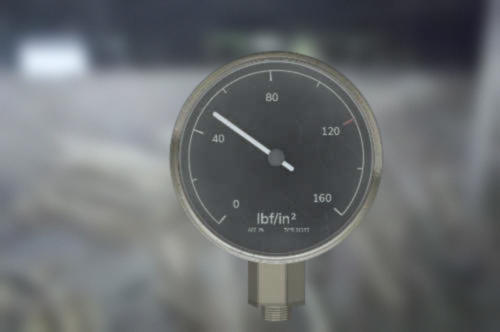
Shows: 50 psi
